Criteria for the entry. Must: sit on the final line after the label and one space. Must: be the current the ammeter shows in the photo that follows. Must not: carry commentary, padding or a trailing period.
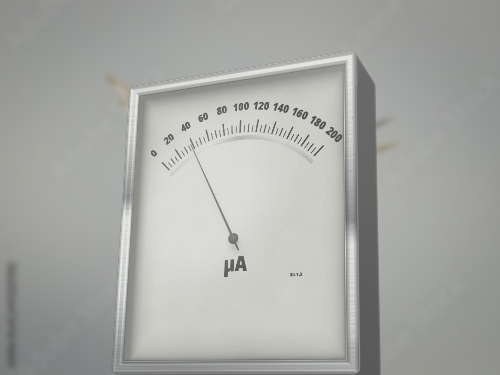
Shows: 40 µA
